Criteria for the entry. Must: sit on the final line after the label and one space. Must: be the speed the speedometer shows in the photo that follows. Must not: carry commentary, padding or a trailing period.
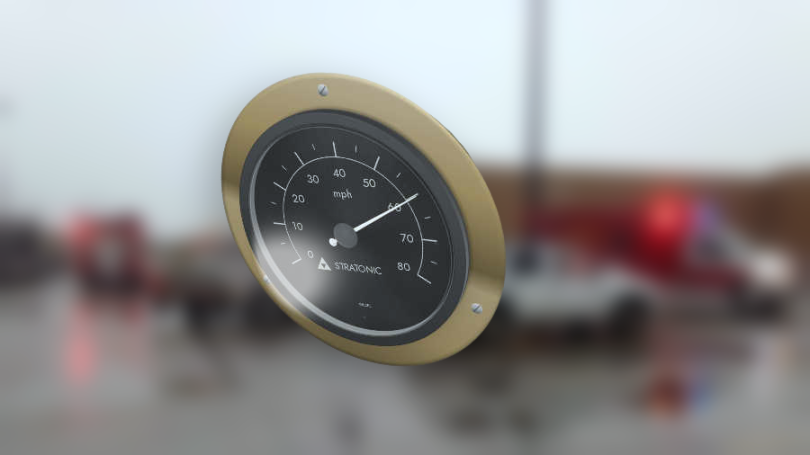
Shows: 60 mph
